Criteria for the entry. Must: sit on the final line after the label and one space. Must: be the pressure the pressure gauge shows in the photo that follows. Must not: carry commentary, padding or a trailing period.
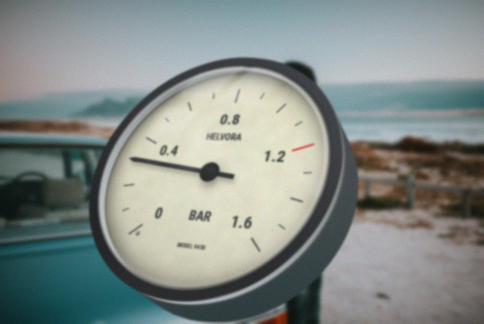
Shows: 0.3 bar
